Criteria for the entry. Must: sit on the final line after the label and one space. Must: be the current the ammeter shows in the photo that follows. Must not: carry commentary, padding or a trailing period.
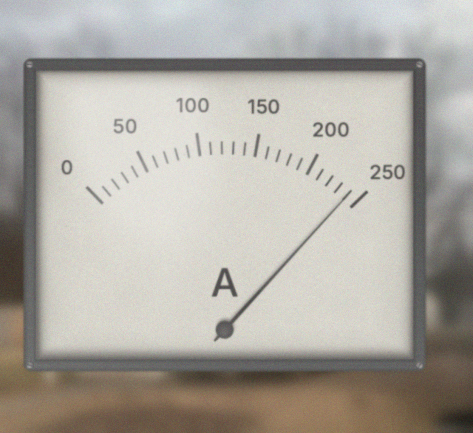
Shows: 240 A
